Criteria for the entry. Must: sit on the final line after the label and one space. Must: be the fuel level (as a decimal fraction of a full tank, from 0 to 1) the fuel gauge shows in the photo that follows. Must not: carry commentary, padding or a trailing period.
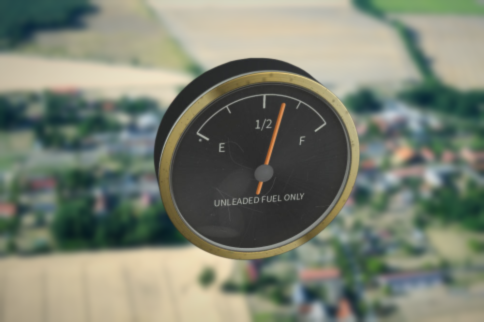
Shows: 0.625
